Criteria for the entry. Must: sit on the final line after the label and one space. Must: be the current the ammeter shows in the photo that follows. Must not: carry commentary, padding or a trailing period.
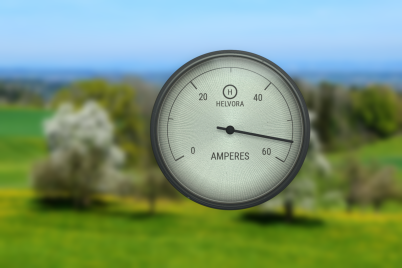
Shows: 55 A
